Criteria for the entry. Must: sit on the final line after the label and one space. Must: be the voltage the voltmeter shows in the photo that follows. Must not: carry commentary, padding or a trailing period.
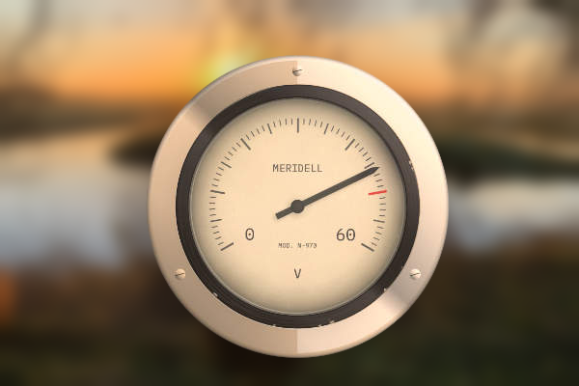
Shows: 46 V
